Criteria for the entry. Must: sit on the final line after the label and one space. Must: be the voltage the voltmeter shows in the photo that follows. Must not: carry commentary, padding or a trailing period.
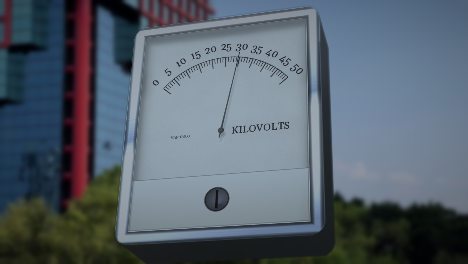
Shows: 30 kV
